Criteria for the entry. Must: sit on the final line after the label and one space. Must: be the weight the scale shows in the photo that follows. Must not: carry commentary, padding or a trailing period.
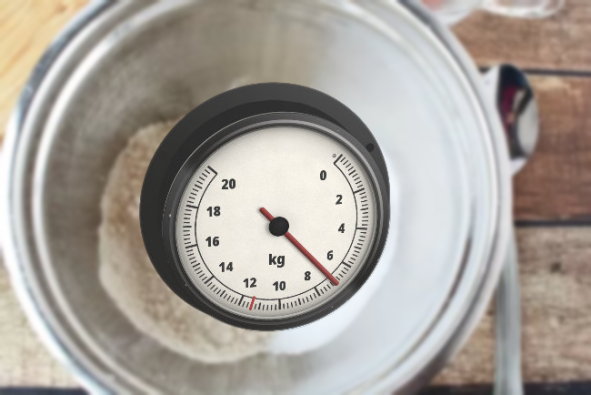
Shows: 7 kg
